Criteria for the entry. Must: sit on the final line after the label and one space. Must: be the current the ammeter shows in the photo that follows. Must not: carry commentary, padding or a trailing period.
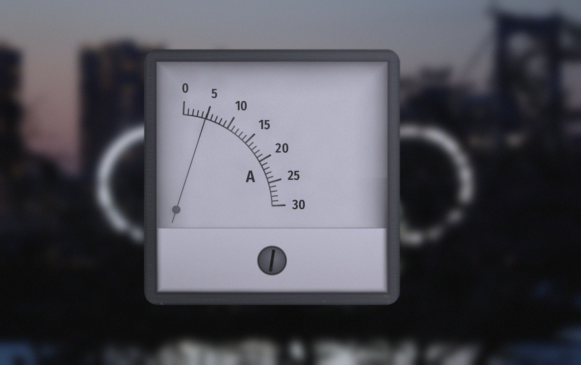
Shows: 5 A
